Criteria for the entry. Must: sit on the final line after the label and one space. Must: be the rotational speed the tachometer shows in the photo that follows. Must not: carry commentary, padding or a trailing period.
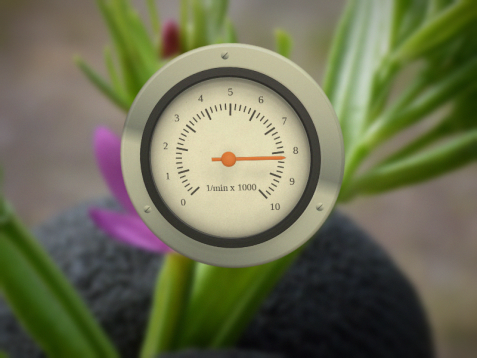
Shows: 8200 rpm
